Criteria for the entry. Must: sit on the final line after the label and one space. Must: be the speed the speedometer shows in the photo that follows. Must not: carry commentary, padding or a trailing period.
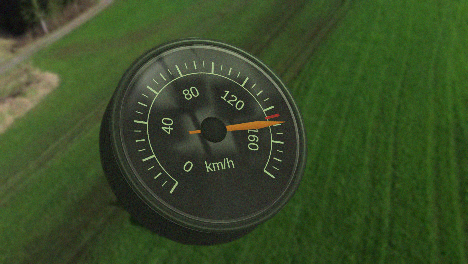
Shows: 150 km/h
